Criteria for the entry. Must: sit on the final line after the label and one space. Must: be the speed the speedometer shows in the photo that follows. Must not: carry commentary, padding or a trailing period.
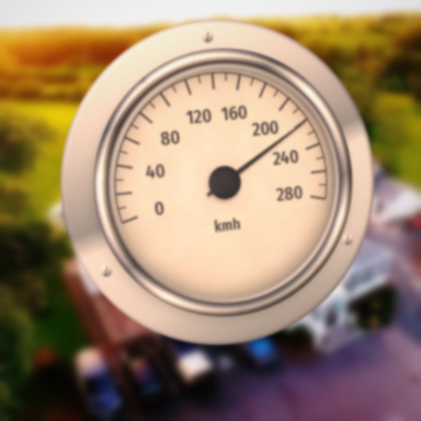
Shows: 220 km/h
